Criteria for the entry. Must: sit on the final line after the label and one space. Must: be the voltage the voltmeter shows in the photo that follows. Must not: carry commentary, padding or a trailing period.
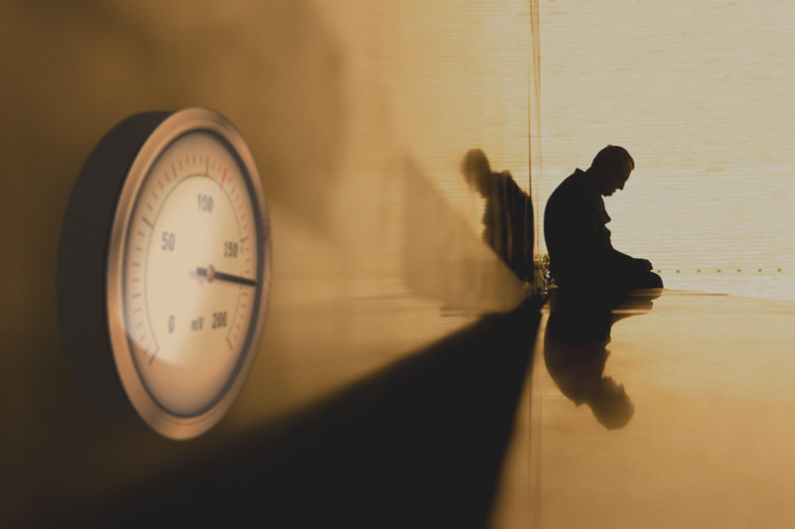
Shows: 170 mV
